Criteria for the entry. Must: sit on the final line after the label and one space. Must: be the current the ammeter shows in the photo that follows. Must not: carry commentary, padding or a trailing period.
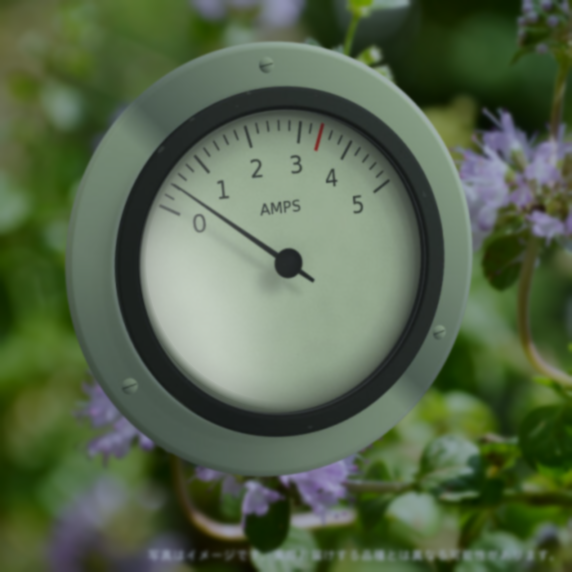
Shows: 0.4 A
